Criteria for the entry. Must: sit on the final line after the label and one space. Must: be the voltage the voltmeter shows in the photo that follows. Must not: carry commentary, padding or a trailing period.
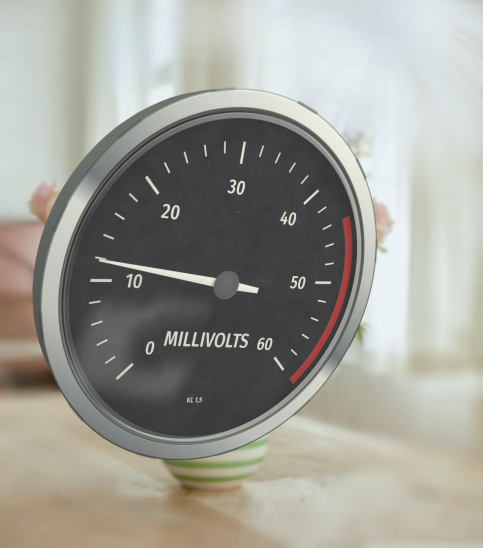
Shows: 12 mV
